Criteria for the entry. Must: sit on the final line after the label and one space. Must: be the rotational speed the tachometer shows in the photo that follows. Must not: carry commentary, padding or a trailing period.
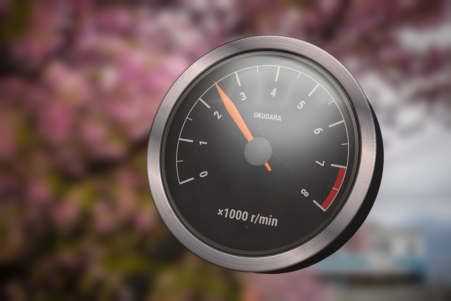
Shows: 2500 rpm
